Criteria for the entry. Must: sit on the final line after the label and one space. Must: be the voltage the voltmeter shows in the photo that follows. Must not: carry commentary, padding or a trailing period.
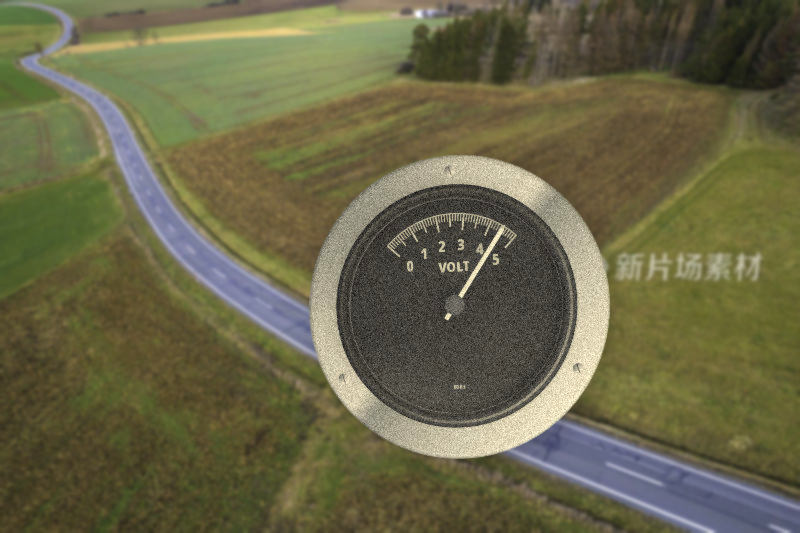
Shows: 4.5 V
